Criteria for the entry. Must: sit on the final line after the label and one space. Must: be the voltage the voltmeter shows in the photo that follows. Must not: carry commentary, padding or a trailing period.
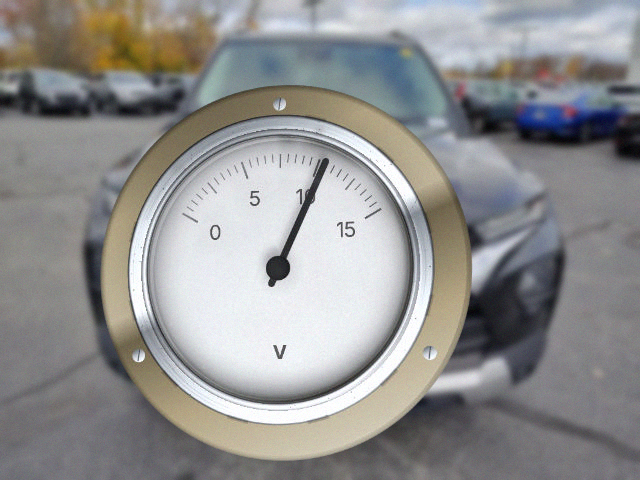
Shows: 10.5 V
